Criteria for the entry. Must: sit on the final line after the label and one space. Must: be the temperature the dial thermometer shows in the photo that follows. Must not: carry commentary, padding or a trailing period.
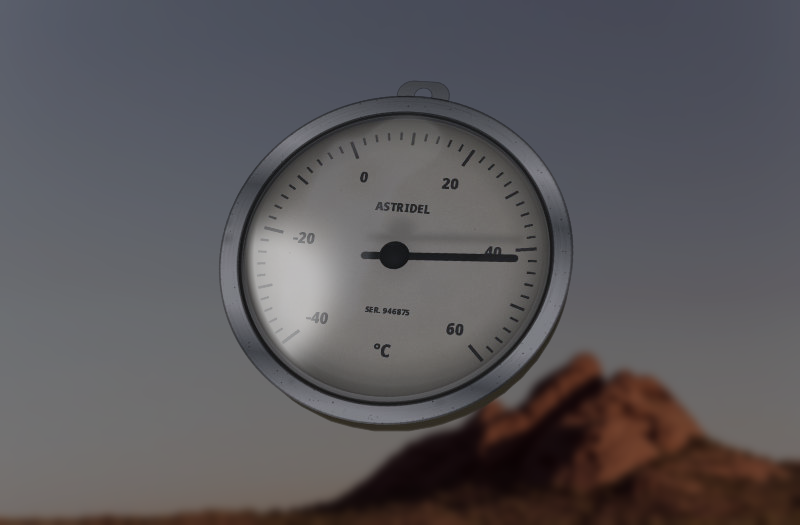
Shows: 42 °C
